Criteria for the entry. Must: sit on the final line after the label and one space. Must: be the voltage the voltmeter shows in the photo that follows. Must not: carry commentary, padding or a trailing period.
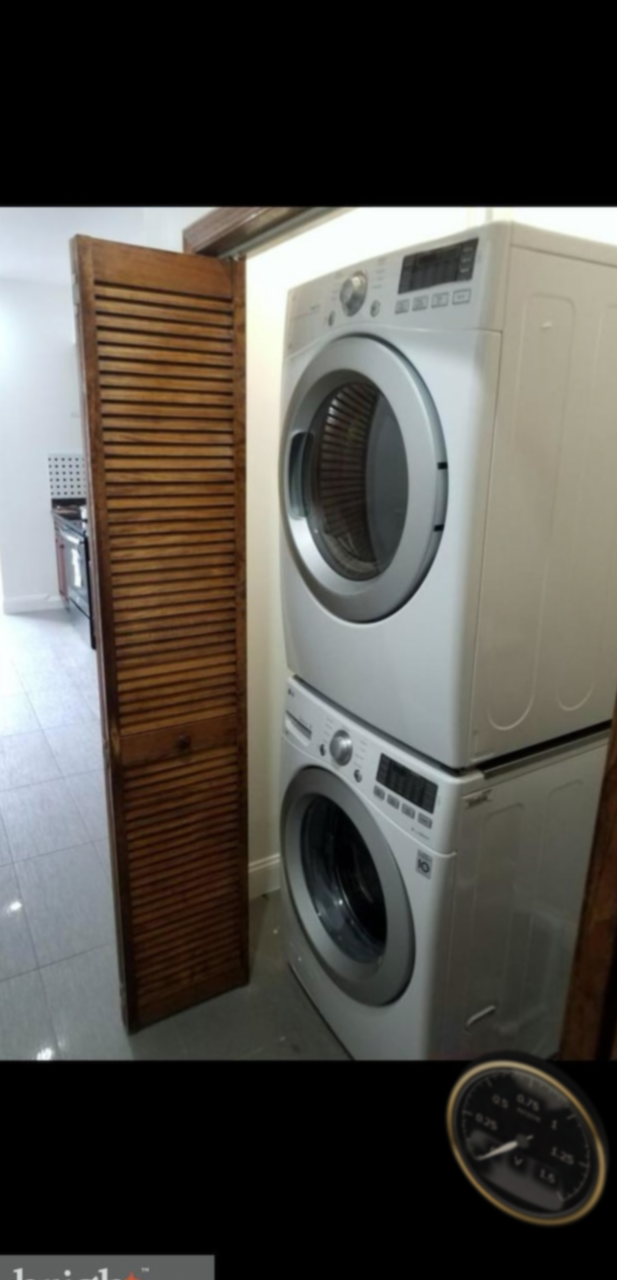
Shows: 0 V
